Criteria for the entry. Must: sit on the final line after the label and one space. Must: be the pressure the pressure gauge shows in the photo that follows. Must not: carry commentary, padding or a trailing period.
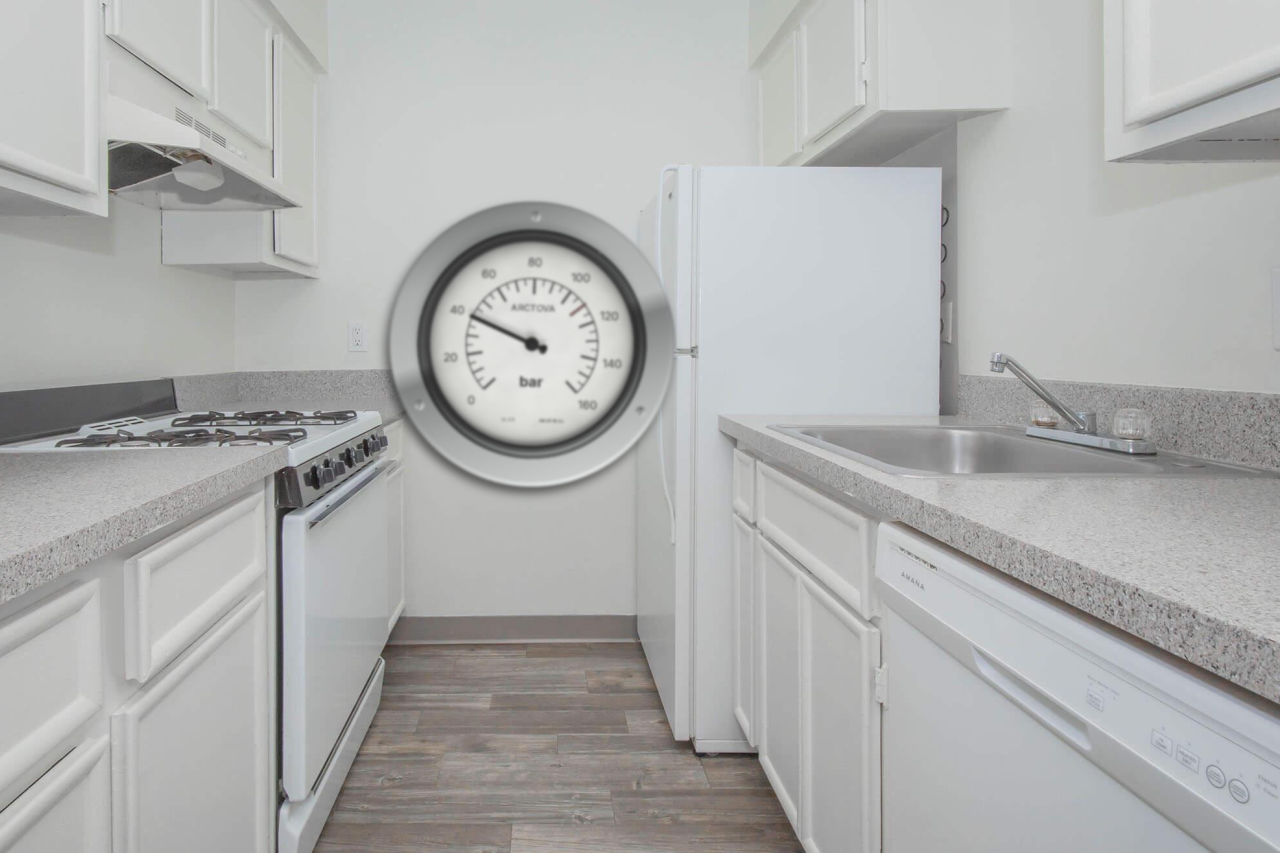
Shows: 40 bar
